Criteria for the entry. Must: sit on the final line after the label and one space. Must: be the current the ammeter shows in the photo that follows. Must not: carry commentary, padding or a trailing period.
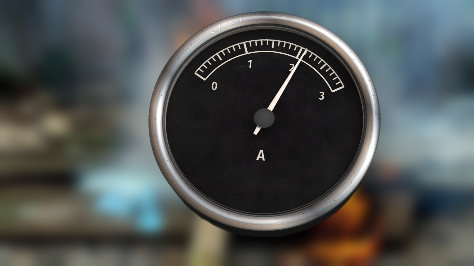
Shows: 2.1 A
